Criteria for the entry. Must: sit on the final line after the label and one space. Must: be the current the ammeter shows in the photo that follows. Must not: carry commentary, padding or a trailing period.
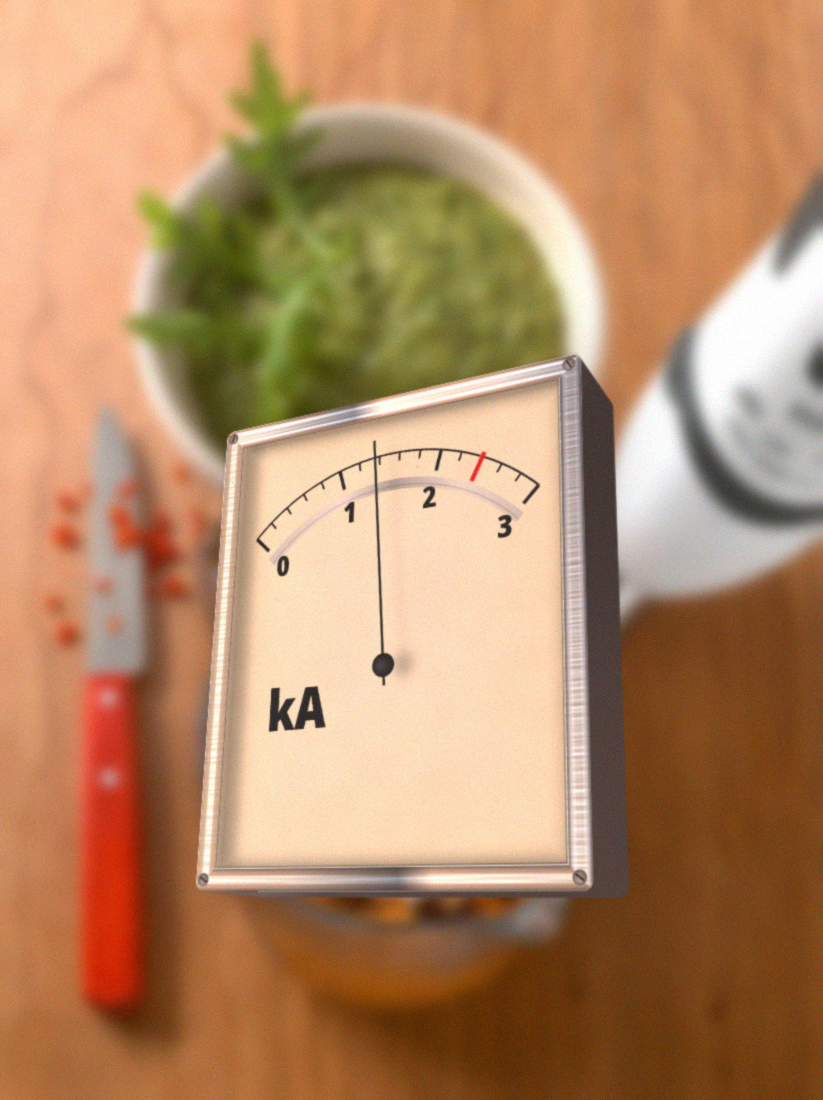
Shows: 1.4 kA
